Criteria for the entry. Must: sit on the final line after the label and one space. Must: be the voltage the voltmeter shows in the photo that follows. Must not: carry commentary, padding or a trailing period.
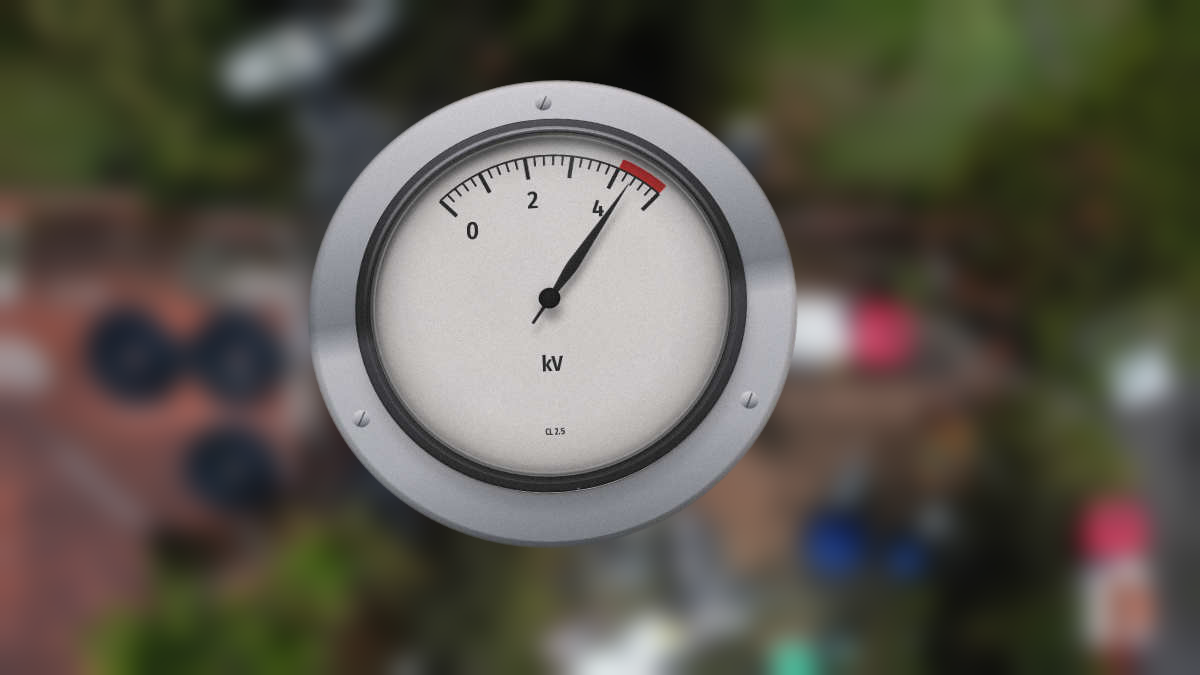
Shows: 4.4 kV
